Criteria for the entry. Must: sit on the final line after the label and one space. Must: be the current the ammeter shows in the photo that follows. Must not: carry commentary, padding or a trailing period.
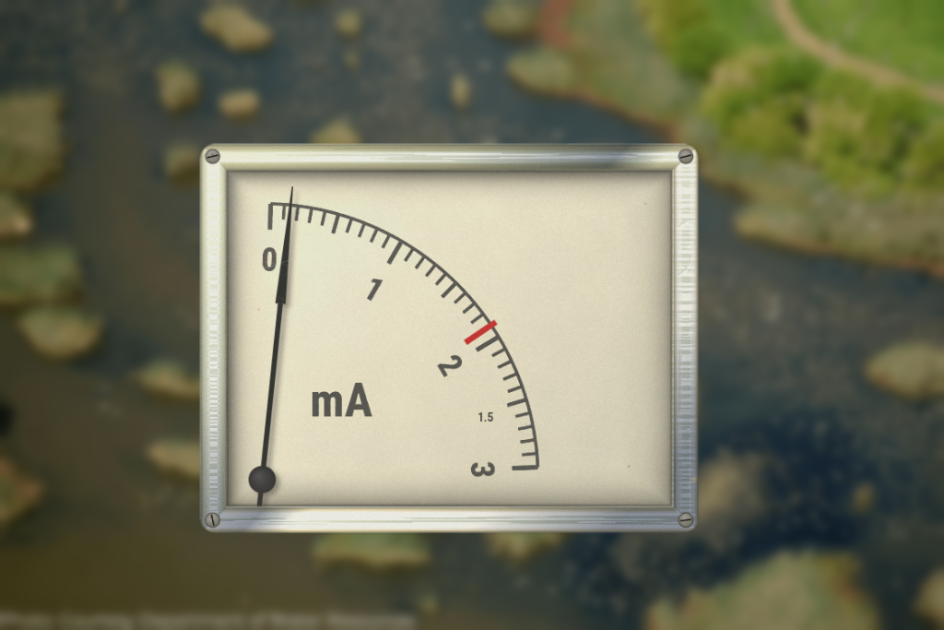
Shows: 0.15 mA
